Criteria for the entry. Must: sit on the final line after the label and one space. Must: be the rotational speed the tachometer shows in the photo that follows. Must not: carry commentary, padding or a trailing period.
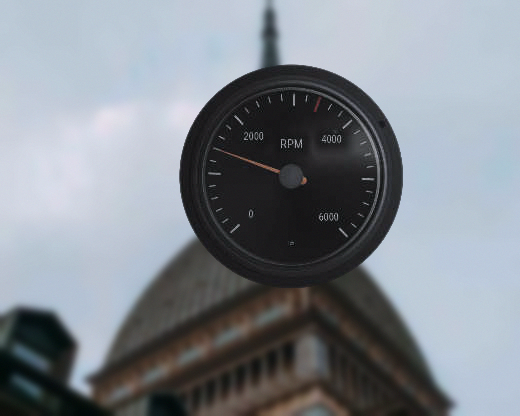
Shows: 1400 rpm
